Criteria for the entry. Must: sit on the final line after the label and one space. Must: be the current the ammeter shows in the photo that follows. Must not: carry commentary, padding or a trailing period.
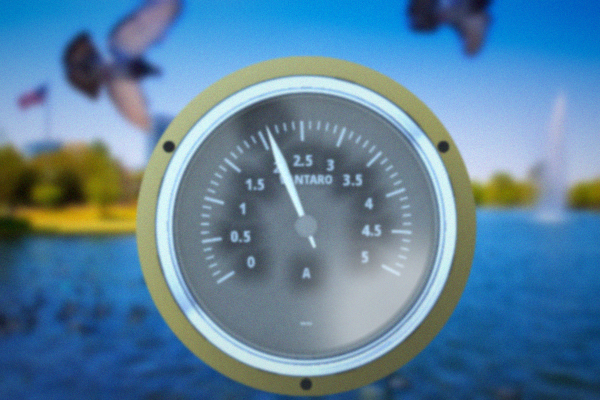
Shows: 2.1 A
